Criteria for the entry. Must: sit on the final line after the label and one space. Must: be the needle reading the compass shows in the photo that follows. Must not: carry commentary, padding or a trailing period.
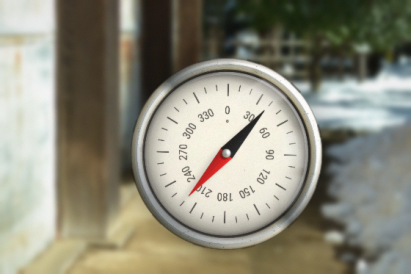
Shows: 220 °
